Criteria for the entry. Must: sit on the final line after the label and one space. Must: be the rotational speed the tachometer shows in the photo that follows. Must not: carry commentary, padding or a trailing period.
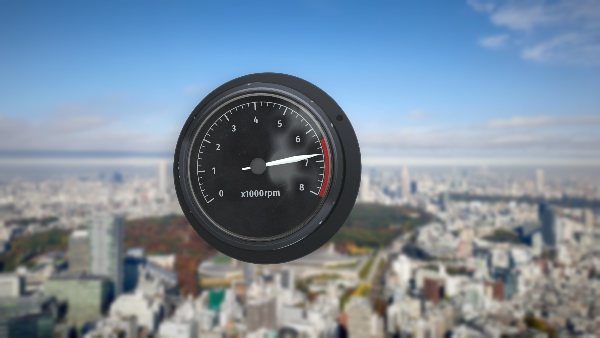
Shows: 6800 rpm
